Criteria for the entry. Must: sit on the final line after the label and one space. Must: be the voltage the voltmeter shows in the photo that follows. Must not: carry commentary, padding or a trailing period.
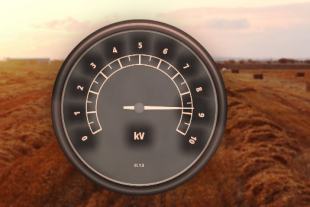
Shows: 8.75 kV
